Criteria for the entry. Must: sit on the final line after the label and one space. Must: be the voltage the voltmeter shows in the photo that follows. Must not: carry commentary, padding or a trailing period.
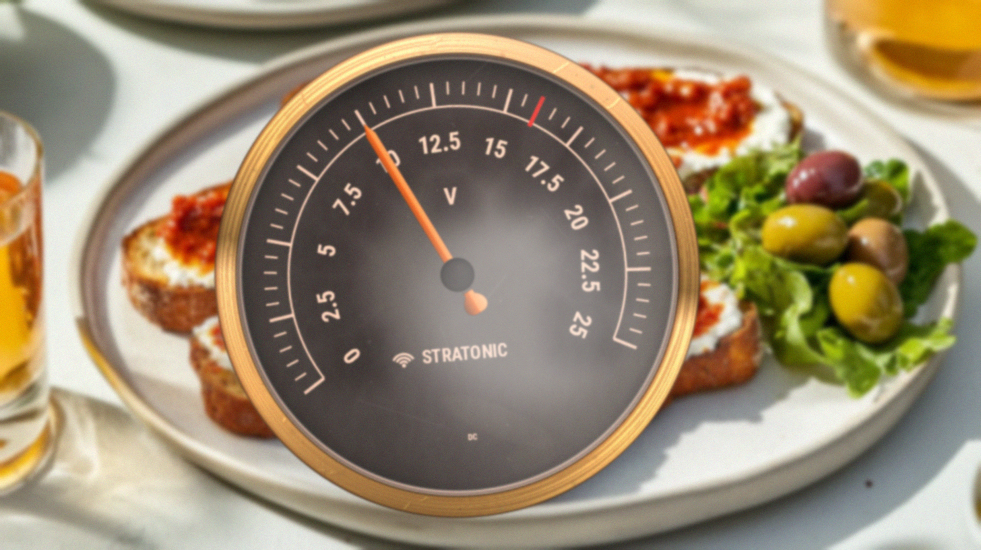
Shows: 10 V
